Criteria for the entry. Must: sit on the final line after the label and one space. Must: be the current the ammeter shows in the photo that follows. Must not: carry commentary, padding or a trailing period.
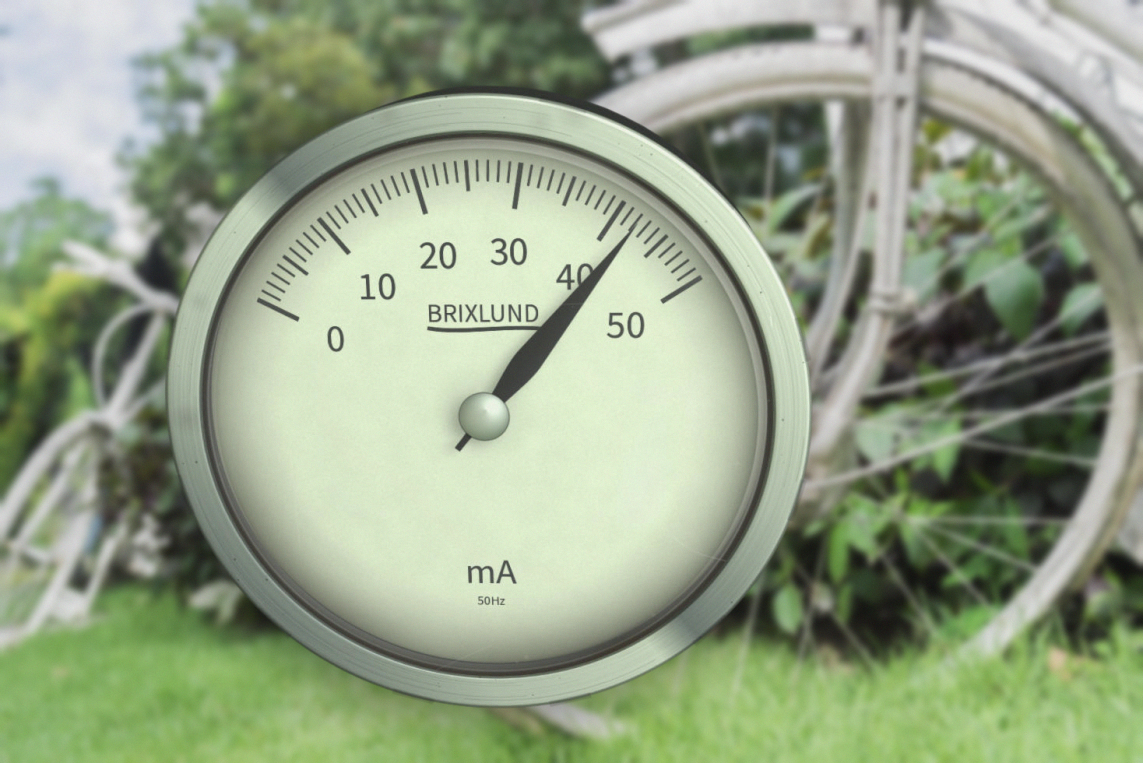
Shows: 42 mA
